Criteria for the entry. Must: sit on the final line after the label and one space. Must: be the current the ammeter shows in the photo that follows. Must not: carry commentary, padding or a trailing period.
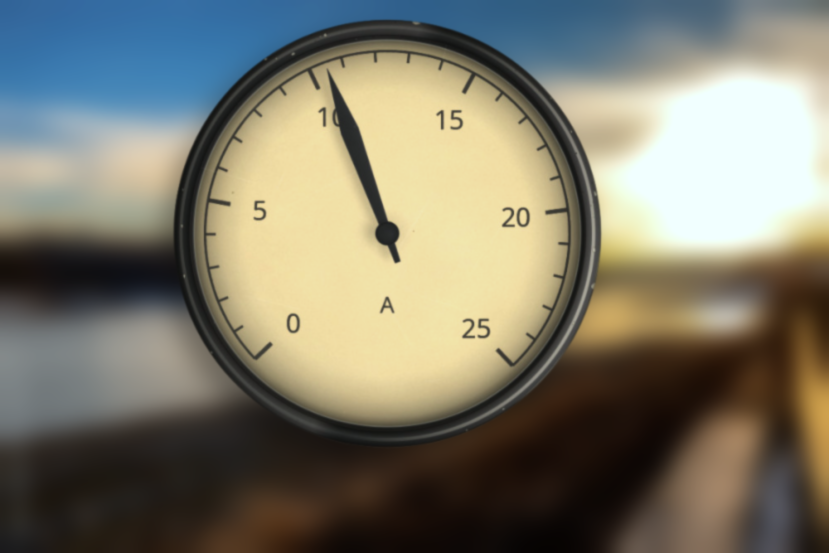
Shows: 10.5 A
